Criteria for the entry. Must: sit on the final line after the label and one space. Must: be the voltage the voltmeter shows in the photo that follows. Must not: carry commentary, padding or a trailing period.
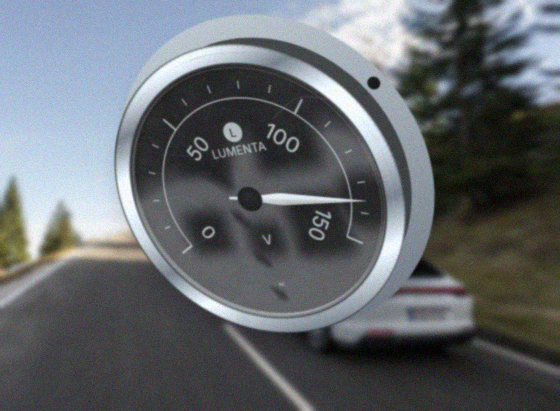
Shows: 135 V
